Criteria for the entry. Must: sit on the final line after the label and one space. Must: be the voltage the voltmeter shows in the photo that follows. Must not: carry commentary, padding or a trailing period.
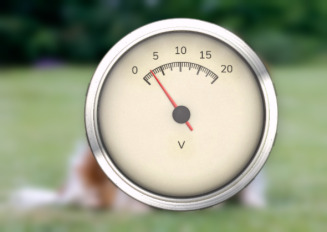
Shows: 2.5 V
